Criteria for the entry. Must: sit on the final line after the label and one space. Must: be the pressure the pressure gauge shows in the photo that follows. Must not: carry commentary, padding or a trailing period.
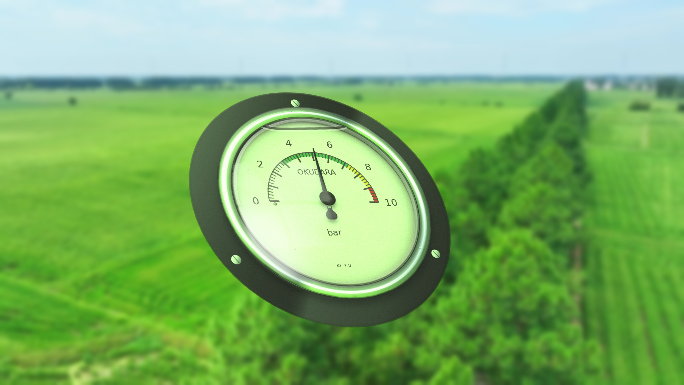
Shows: 5 bar
